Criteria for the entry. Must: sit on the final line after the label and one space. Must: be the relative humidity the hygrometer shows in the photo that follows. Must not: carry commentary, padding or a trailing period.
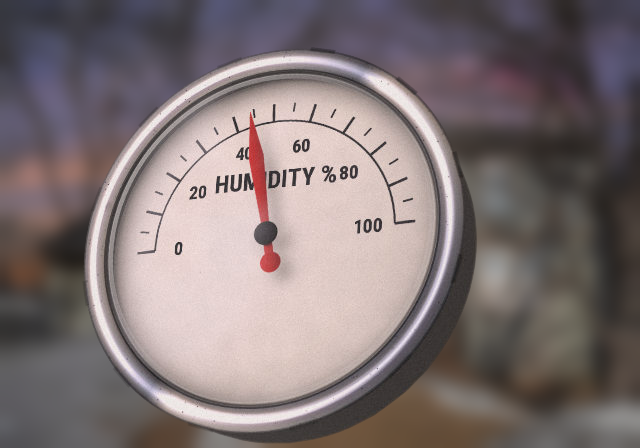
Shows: 45 %
